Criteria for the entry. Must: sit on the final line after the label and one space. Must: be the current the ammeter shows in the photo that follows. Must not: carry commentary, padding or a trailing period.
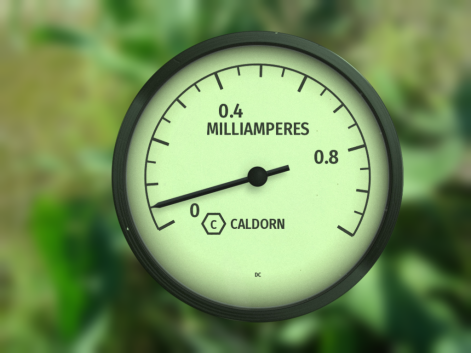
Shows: 0.05 mA
